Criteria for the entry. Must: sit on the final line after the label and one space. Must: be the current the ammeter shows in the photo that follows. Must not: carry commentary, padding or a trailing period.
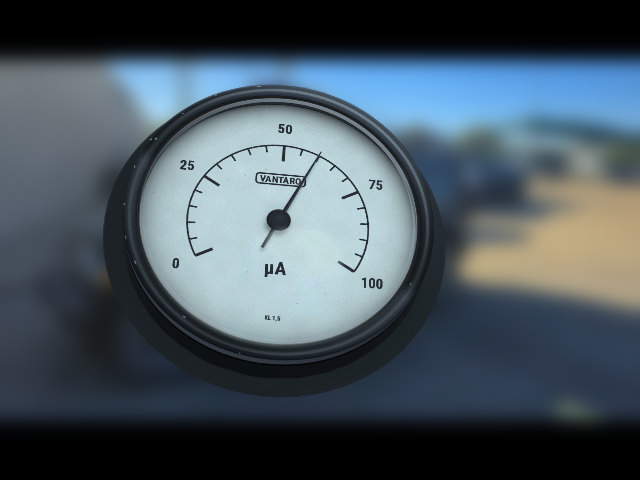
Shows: 60 µA
